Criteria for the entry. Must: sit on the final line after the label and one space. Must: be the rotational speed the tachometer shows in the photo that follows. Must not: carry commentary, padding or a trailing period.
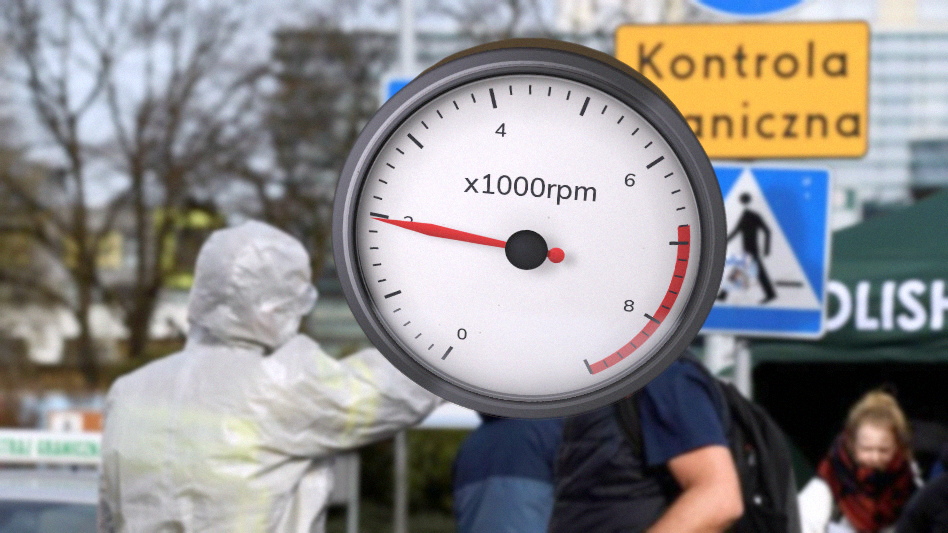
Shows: 2000 rpm
